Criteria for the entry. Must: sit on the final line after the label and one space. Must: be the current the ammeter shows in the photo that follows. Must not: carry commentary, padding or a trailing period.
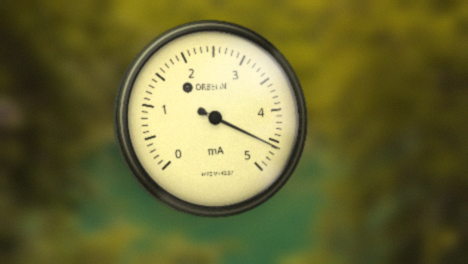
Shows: 4.6 mA
